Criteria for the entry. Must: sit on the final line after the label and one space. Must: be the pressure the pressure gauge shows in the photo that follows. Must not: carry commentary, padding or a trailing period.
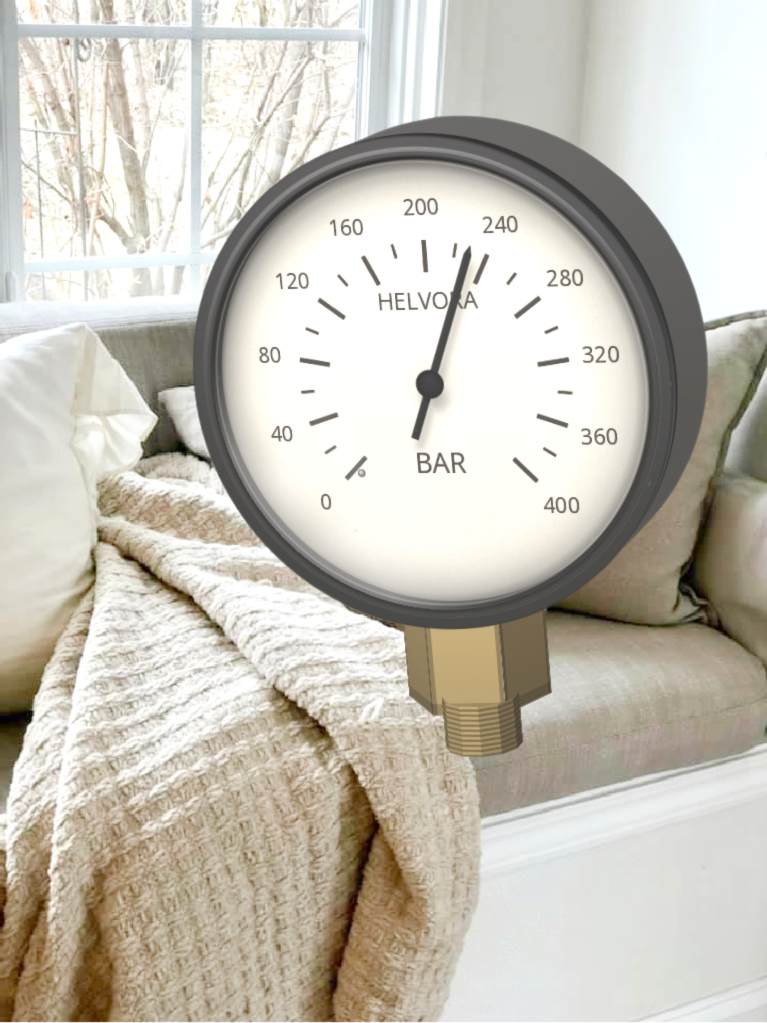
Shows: 230 bar
